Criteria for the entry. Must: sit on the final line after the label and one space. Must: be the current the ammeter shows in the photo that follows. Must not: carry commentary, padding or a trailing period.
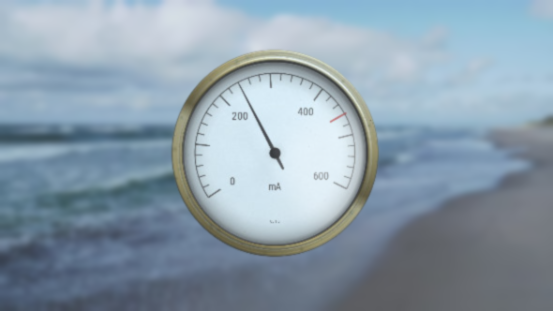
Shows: 240 mA
